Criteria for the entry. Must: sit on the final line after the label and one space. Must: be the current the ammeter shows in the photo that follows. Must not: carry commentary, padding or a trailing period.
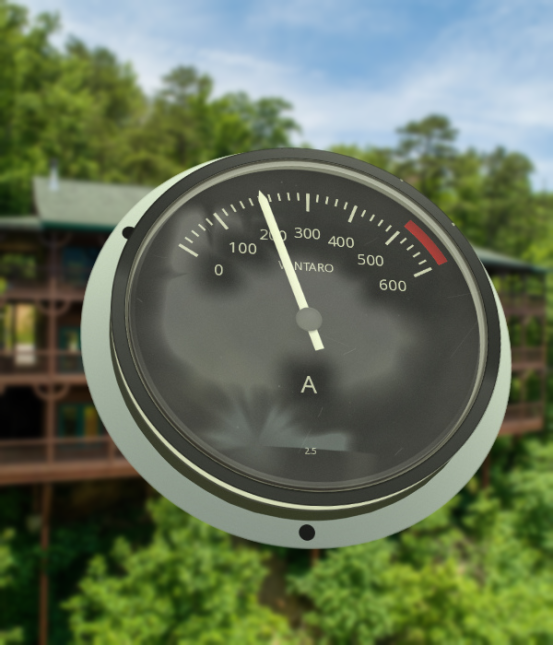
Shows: 200 A
